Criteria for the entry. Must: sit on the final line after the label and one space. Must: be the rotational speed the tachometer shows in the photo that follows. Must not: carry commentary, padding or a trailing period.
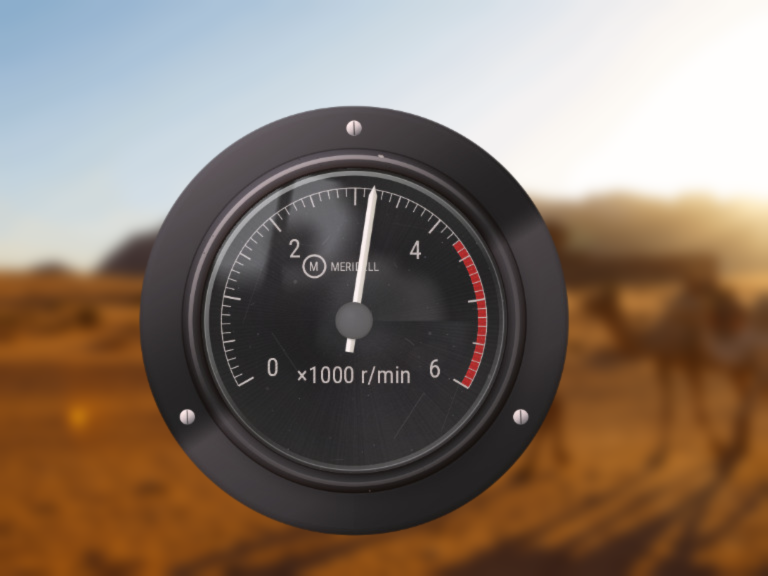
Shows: 3200 rpm
